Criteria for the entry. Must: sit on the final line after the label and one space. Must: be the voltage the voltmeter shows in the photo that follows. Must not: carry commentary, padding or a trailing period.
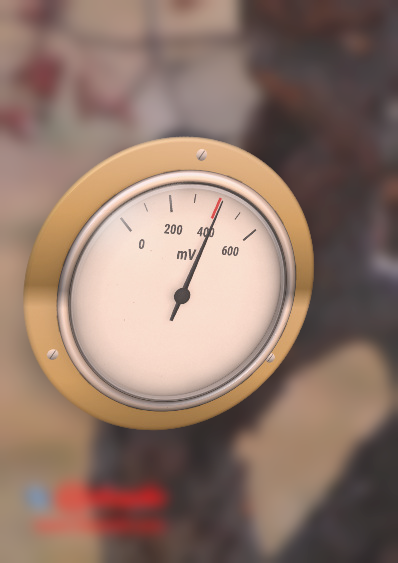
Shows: 400 mV
